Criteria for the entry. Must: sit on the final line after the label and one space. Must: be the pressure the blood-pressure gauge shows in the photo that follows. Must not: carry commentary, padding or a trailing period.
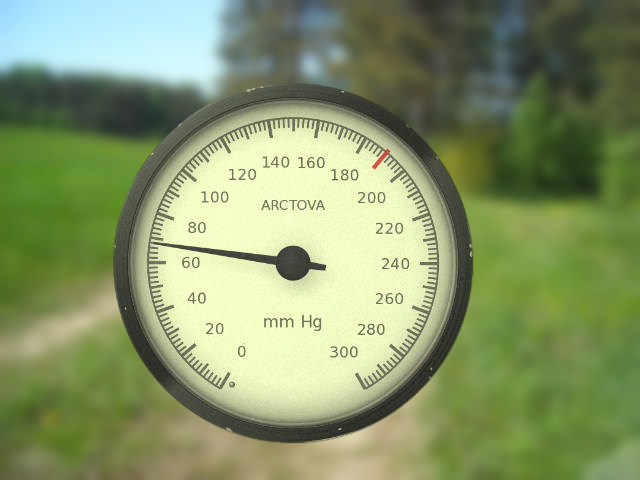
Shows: 68 mmHg
